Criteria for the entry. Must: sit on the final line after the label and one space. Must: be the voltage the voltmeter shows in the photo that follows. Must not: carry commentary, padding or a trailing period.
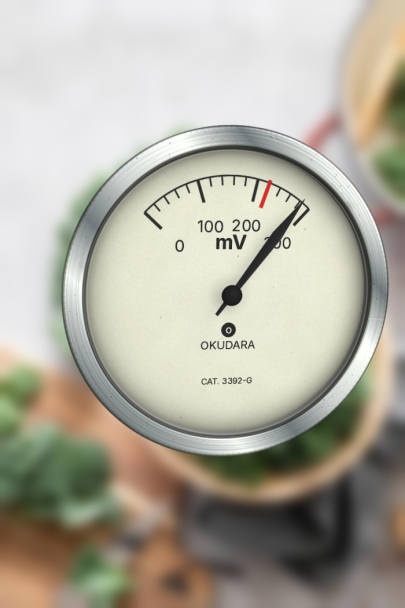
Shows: 280 mV
